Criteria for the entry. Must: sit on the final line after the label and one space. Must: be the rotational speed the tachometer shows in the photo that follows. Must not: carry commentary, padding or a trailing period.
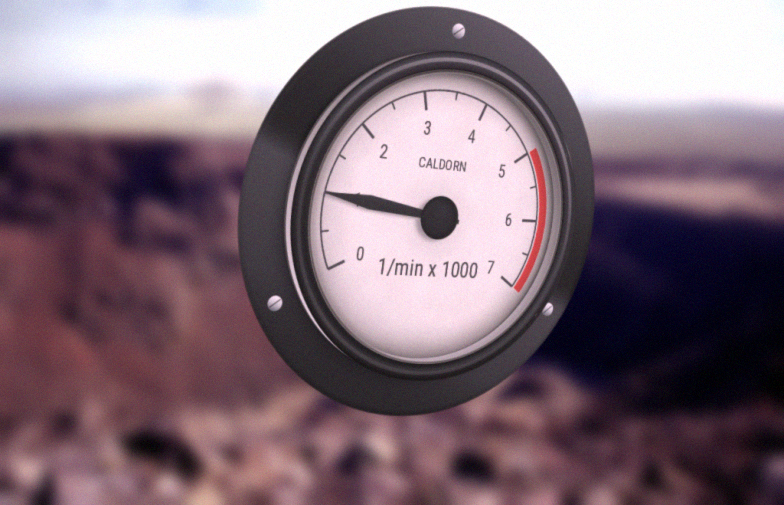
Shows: 1000 rpm
